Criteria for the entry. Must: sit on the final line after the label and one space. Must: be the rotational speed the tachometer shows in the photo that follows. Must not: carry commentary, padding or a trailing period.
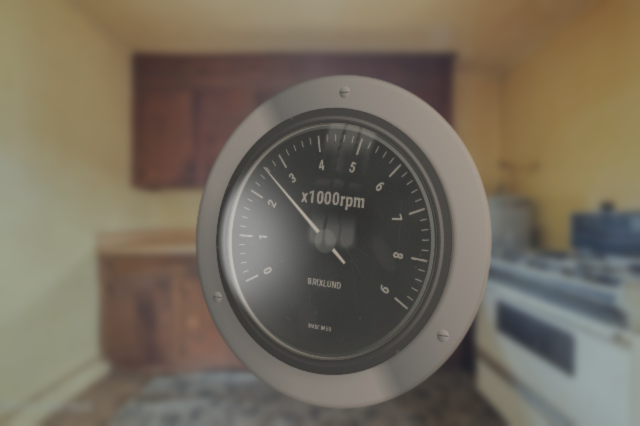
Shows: 2600 rpm
